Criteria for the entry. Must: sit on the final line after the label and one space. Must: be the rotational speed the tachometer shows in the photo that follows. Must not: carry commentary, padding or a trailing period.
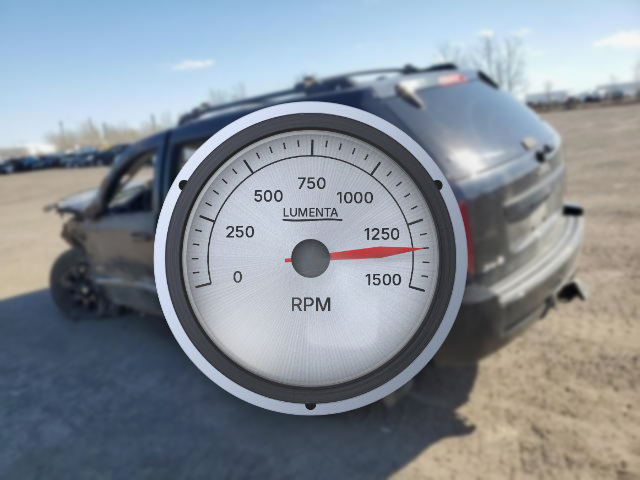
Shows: 1350 rpm
